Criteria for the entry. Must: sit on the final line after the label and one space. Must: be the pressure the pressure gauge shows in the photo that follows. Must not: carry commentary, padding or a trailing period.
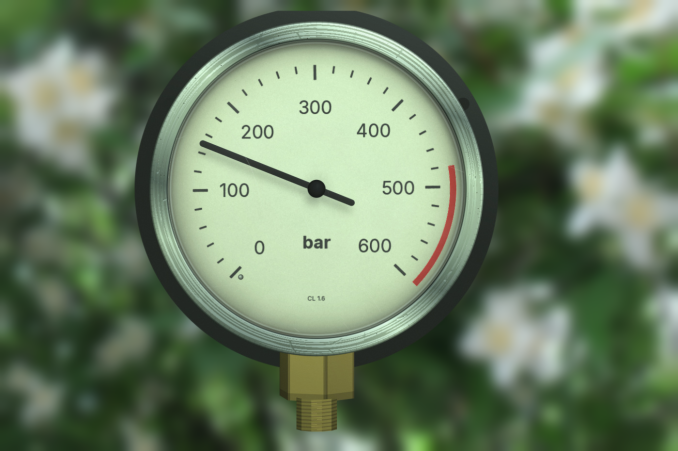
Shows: 150 bar
